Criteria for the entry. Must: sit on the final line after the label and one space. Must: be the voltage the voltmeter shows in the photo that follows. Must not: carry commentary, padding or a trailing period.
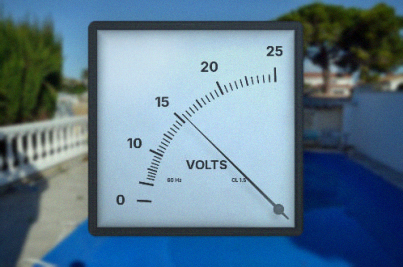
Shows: 15.5 V
